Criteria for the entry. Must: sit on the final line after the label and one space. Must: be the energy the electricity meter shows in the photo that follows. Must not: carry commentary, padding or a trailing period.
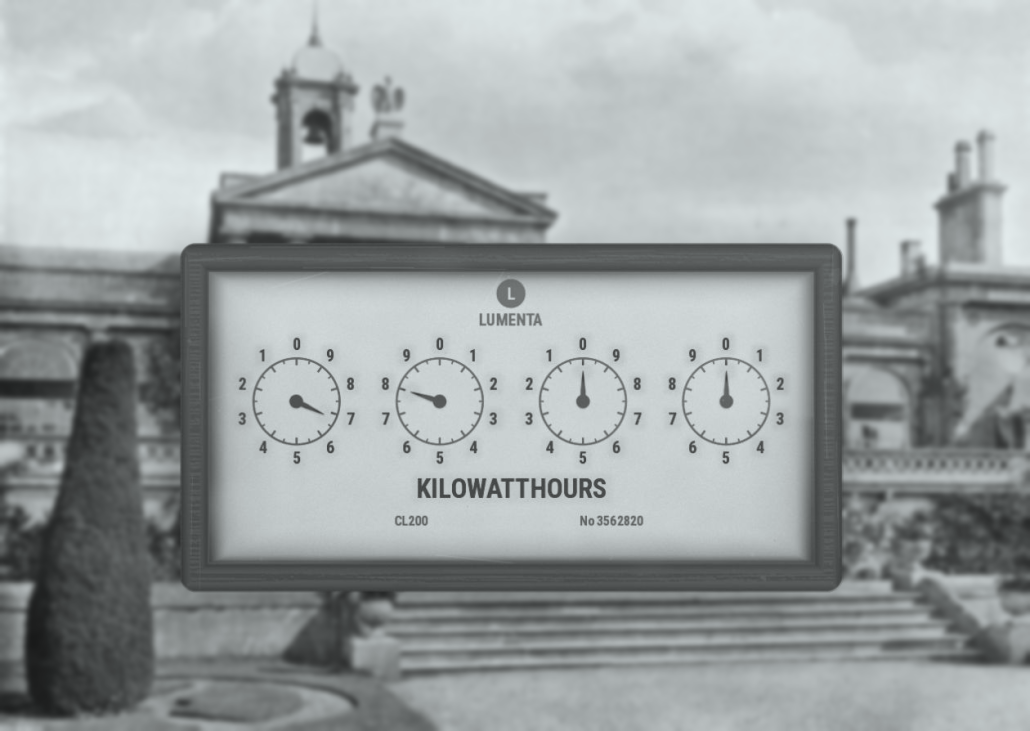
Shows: 6800 kWh
